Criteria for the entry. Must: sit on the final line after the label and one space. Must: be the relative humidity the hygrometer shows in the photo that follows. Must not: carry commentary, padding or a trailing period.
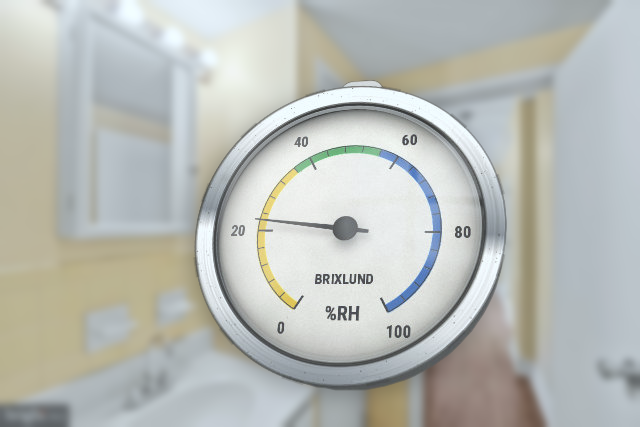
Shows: 22 %
